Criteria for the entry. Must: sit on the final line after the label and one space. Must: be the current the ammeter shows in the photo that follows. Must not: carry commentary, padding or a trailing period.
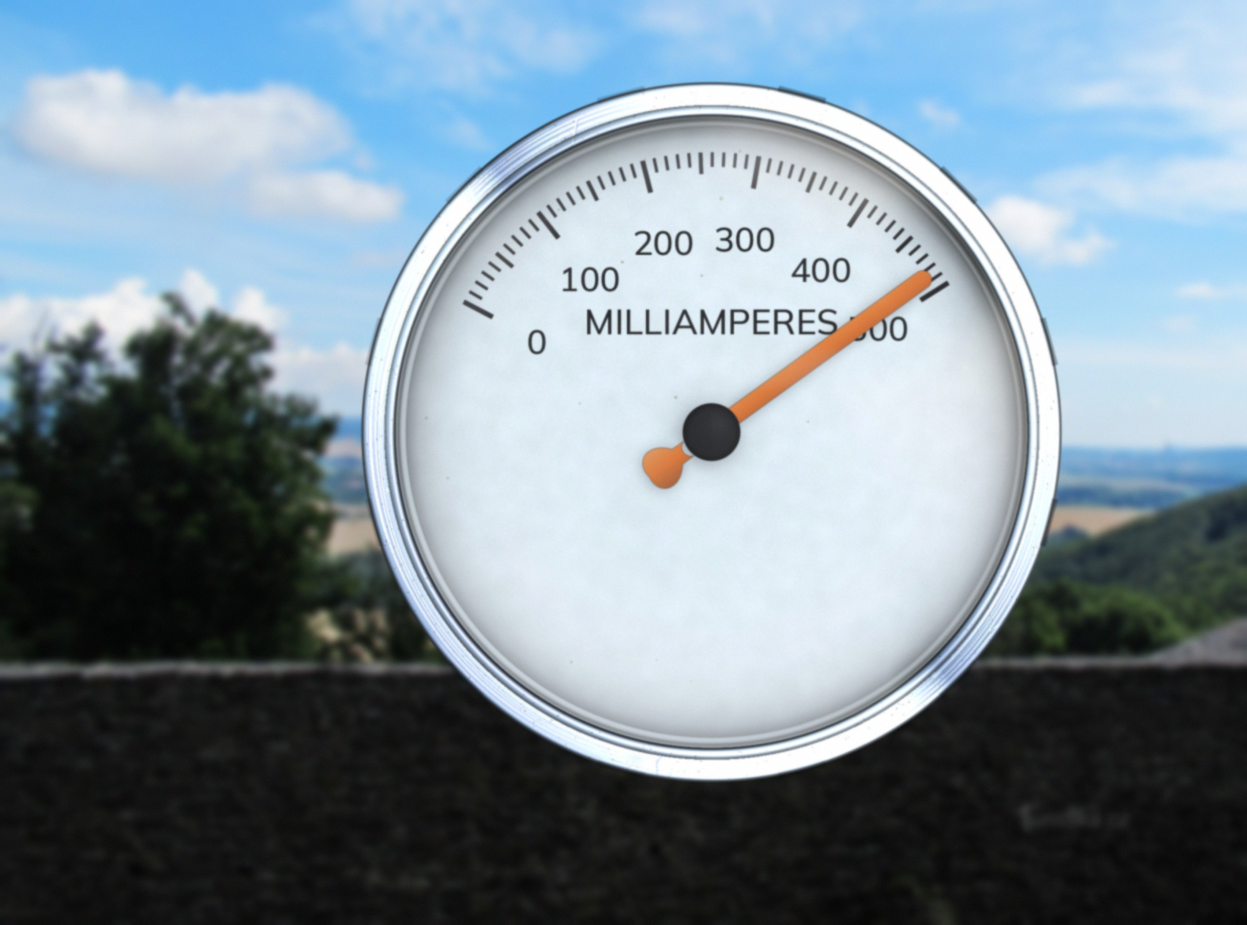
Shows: 485 mA
